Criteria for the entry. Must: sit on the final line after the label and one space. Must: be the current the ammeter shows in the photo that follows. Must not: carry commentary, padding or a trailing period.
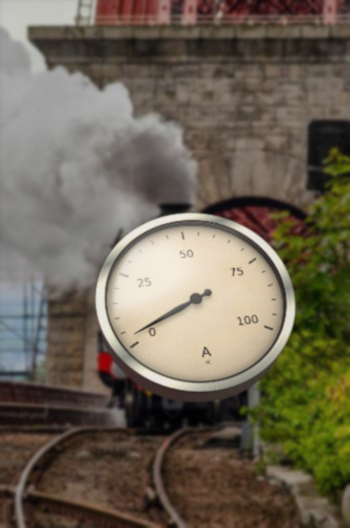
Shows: 2.5 A
